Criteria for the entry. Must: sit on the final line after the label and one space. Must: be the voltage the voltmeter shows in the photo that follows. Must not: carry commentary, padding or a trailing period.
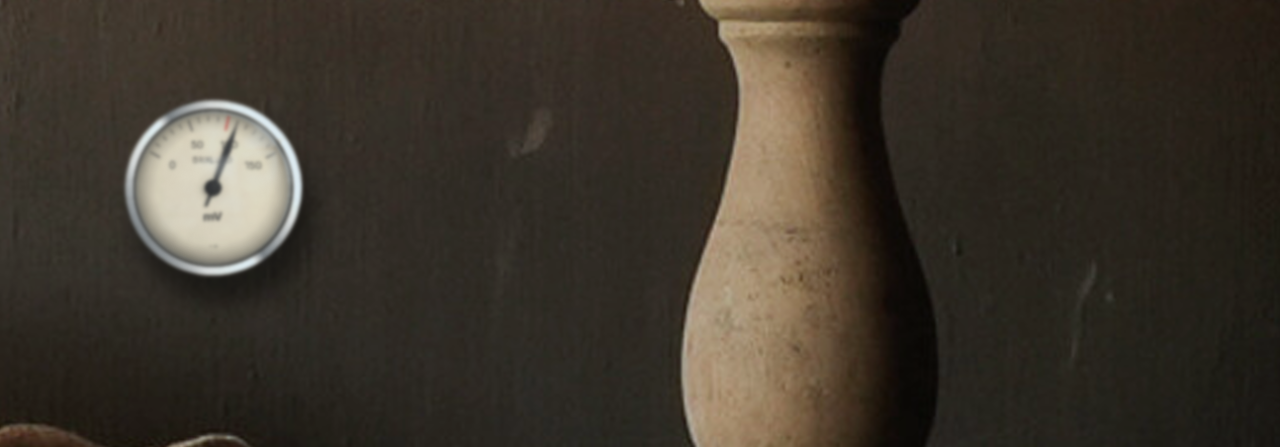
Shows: 100 mV
